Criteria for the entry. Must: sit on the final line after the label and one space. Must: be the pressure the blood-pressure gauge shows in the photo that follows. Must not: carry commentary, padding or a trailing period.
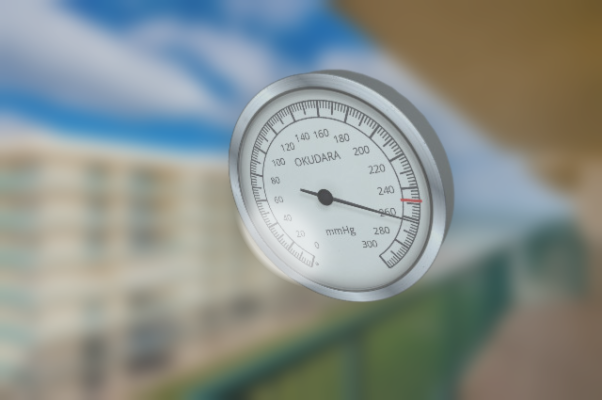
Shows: 260 mmHg
